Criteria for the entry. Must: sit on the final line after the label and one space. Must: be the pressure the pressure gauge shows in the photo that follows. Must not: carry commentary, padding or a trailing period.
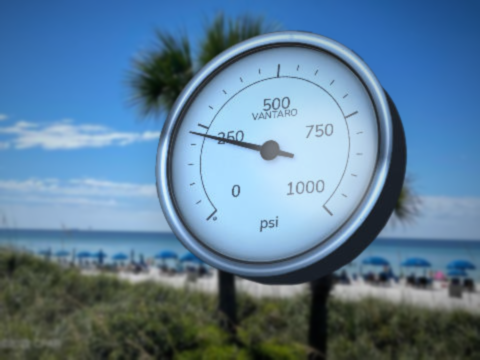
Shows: 225 psi
